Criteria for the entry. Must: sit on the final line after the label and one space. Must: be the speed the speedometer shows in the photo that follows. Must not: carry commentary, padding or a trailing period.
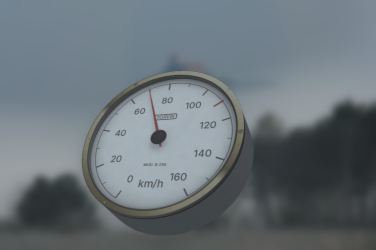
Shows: 70 km/h
